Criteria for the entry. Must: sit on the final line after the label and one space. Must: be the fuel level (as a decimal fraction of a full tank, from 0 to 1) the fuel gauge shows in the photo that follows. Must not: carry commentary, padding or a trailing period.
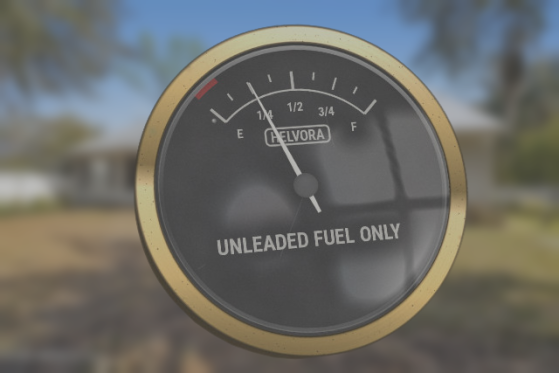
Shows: 0.25
